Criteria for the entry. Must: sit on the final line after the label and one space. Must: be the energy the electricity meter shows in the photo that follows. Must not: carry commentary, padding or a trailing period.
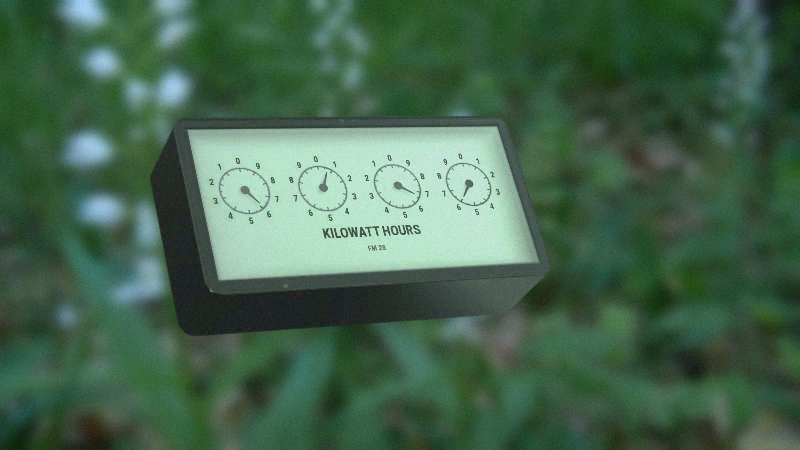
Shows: 6066 kWh
